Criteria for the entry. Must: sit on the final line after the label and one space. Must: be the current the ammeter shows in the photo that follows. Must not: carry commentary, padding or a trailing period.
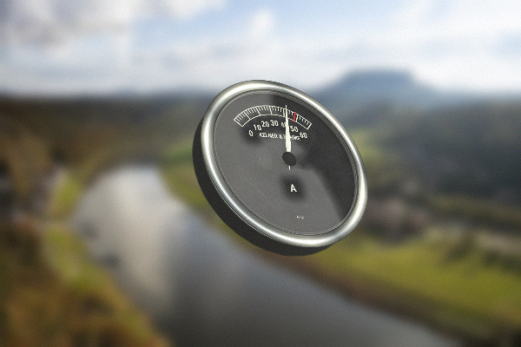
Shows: 40 A
